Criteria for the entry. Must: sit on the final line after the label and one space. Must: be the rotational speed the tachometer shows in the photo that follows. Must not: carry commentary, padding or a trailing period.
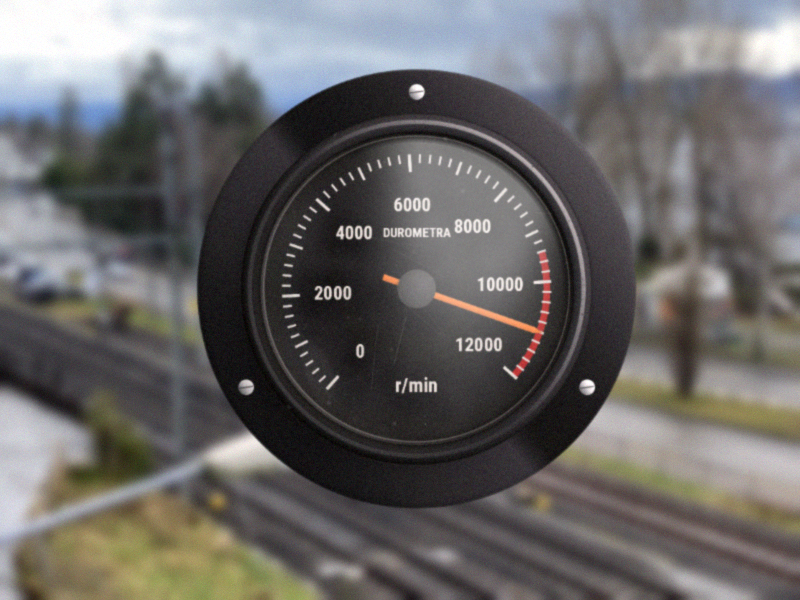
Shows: 11000 rpm
